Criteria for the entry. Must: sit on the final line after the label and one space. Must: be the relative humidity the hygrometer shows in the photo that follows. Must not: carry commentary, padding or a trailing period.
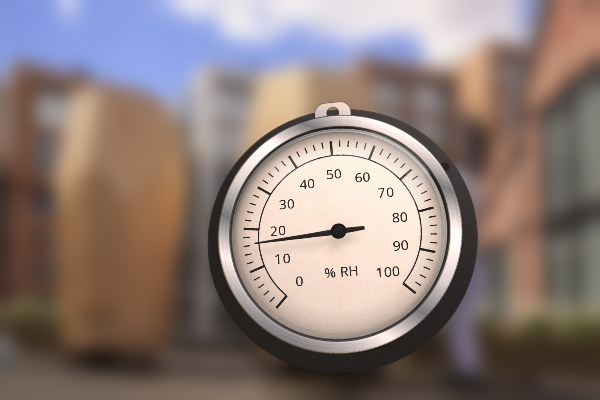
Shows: 16 %
